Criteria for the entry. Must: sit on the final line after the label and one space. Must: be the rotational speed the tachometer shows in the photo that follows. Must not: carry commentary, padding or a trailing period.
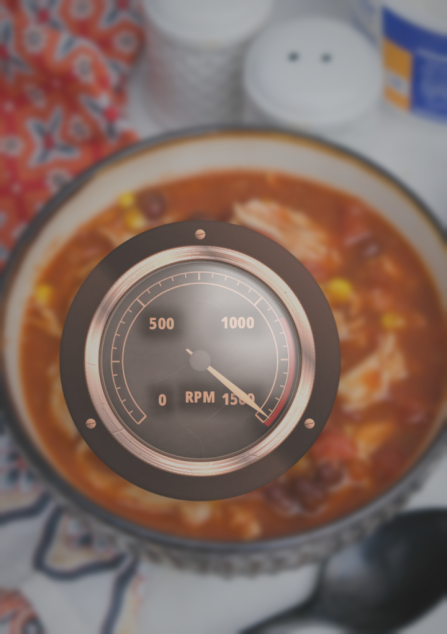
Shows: 1475 rpm
